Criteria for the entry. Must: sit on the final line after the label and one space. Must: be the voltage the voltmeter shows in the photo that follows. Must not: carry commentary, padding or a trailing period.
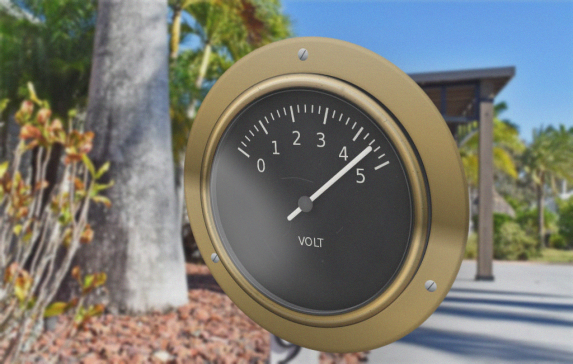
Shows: 4.5 V
